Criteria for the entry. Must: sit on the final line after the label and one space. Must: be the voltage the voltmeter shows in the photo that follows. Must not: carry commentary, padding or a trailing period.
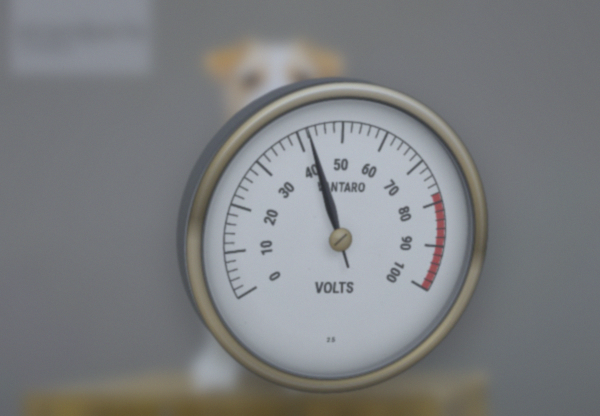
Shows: 42 V
